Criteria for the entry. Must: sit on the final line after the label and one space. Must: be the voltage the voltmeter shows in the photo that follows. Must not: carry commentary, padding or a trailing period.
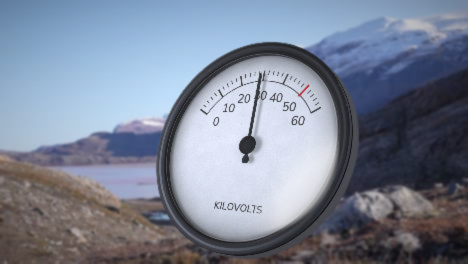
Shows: 30 kV
